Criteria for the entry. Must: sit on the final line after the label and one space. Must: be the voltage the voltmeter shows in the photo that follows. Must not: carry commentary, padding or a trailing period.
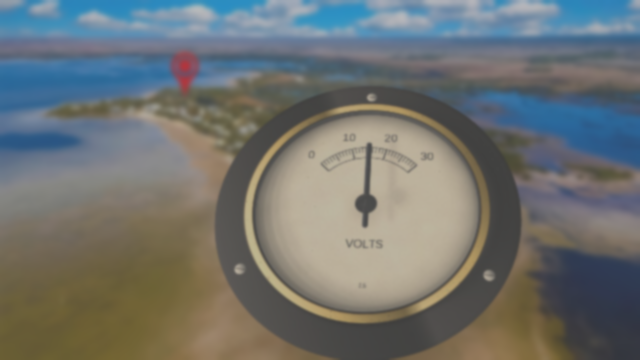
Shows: 15 V
